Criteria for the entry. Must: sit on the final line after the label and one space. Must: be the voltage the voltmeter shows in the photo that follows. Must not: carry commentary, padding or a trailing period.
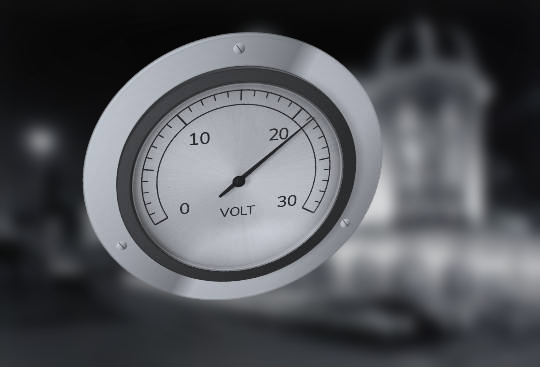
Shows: 21 V
